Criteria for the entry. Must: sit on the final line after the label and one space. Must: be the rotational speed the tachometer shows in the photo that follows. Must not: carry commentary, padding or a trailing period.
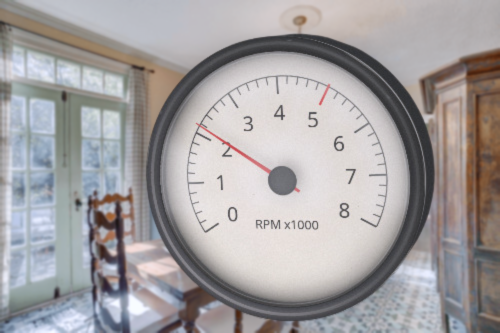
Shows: 2200 rpm
